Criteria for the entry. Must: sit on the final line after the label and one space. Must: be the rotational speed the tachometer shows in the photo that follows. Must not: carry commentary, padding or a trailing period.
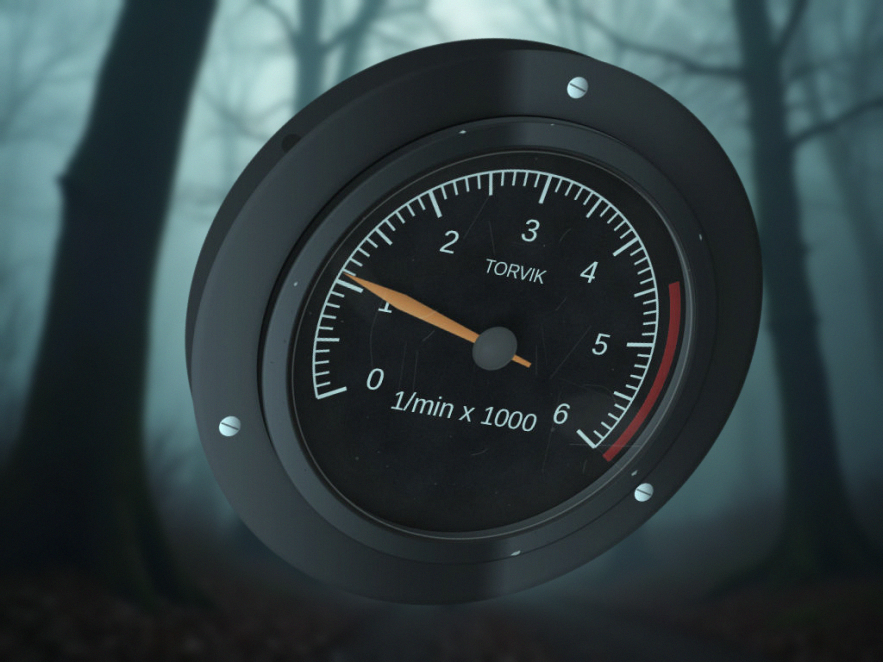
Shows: 1100 rpm
